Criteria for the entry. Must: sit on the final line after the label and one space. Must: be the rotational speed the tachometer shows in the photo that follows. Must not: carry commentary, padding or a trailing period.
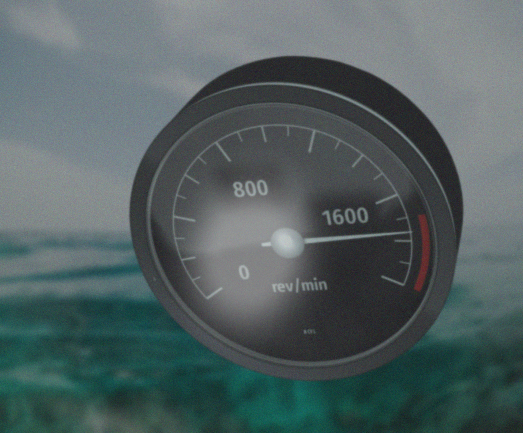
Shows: 1750 rpm
